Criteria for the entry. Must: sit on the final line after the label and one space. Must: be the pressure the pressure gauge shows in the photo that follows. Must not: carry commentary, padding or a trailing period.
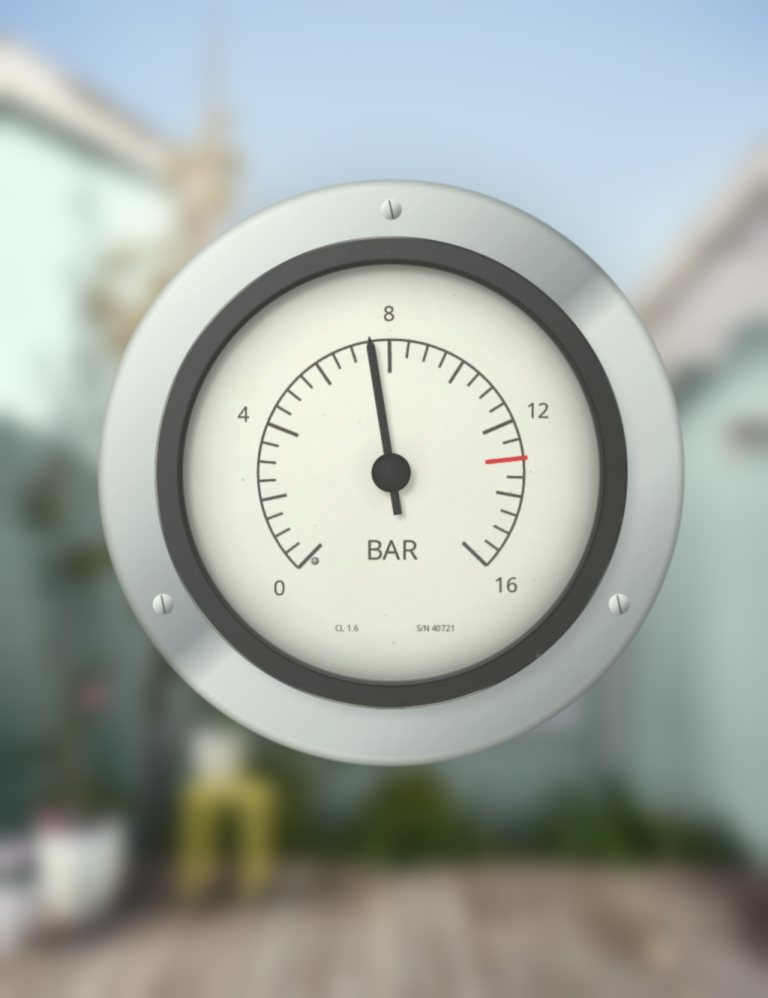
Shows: 7.5 bar
